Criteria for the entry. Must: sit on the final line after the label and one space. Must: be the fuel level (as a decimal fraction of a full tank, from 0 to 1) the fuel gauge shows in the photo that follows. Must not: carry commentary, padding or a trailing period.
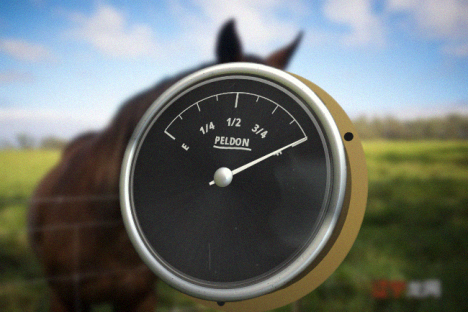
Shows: 1
